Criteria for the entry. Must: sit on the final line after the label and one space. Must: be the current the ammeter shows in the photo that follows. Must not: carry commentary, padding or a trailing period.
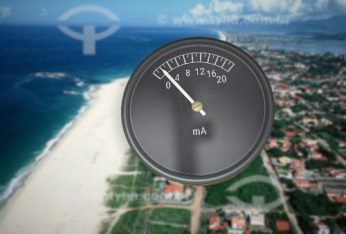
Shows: 2 mA
